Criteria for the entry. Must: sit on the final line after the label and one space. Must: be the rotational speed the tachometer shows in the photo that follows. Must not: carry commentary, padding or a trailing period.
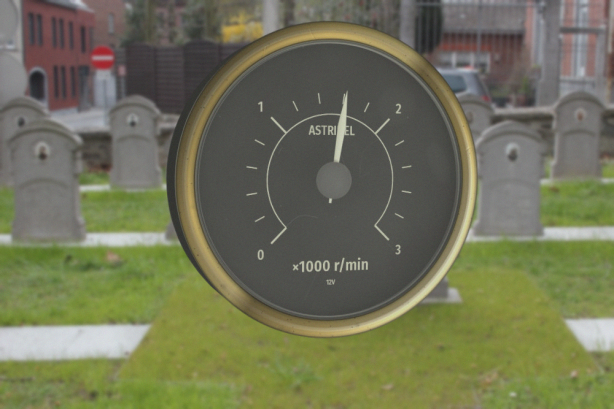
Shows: 1600 rpm
